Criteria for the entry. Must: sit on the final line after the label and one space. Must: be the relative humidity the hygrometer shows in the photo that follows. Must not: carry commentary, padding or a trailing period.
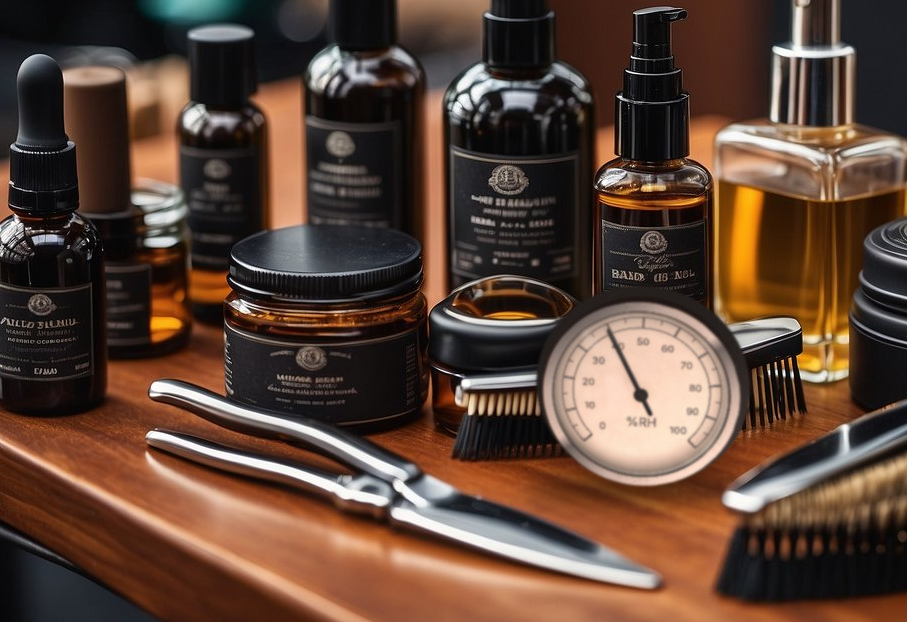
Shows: 40 %
